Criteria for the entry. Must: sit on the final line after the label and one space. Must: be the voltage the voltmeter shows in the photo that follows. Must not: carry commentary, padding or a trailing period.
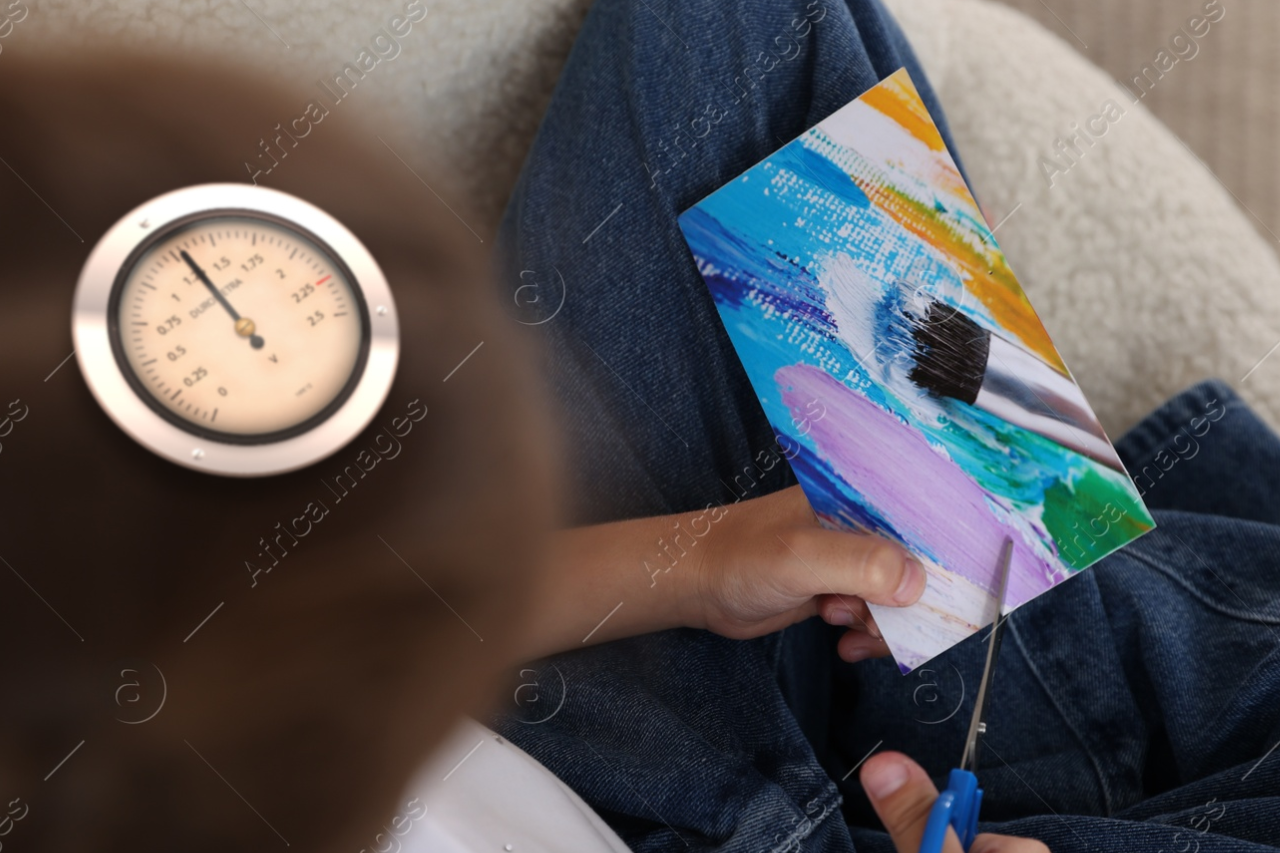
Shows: 1.3 V
